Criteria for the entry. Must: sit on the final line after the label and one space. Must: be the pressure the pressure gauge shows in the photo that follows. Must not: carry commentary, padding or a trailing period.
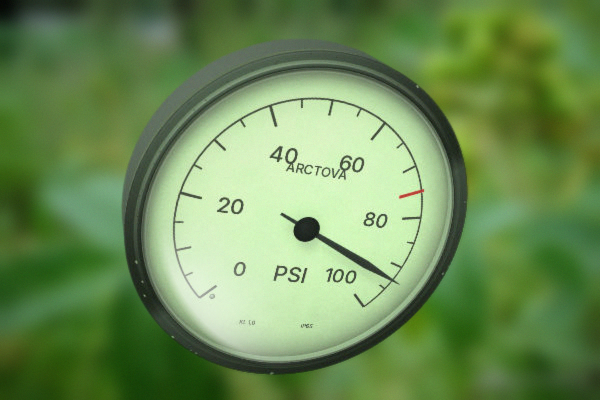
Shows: 92.5 psi
